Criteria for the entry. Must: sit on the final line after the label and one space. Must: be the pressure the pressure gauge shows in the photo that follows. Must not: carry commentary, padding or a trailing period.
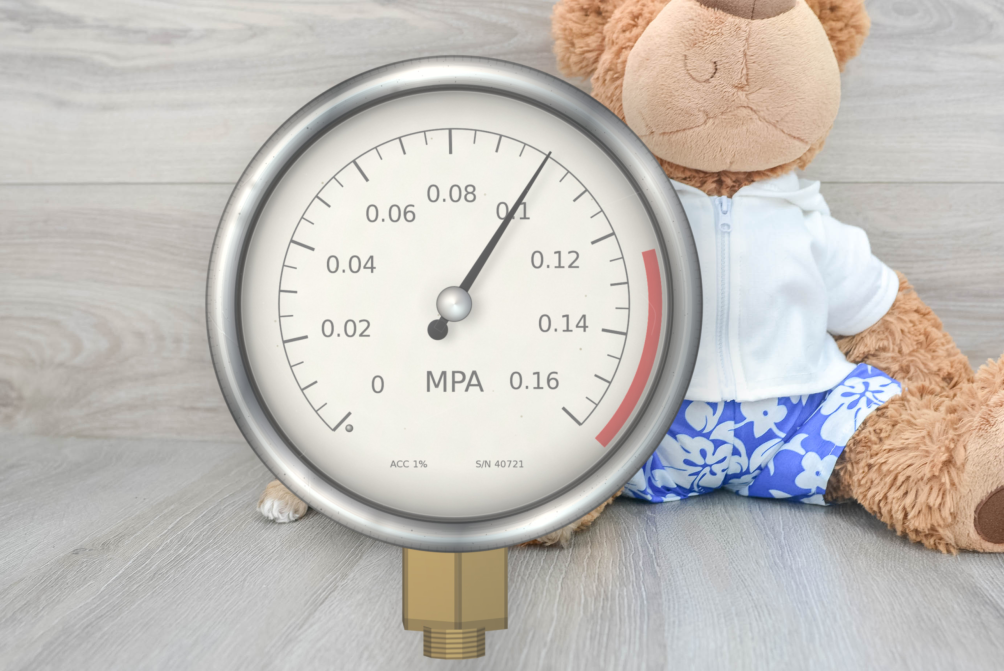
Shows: 0.1 MPa
